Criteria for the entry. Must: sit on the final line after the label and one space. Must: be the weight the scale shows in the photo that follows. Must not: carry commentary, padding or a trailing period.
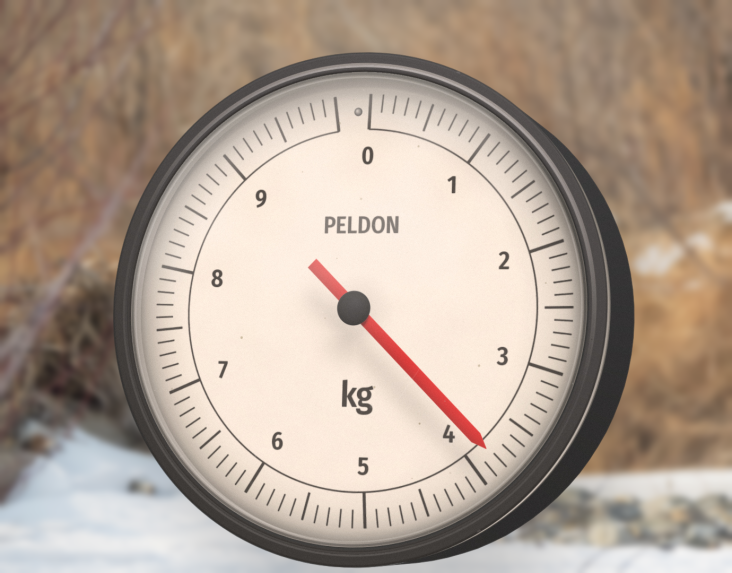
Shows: 3.8 kg
